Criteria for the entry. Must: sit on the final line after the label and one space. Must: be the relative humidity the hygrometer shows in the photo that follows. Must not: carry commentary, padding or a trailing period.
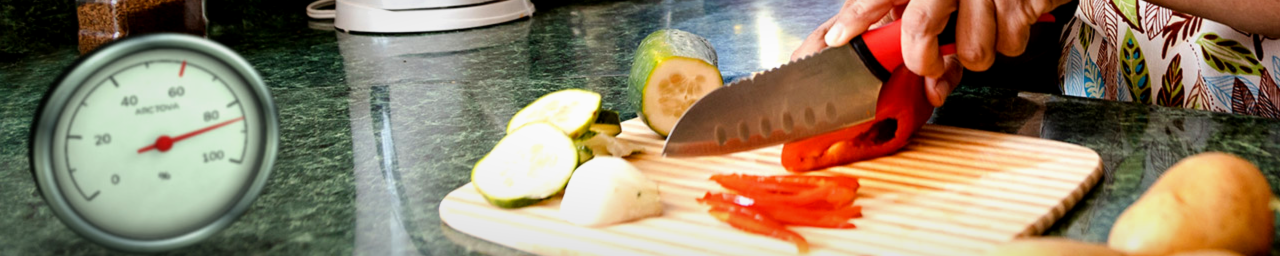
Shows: 85 %
